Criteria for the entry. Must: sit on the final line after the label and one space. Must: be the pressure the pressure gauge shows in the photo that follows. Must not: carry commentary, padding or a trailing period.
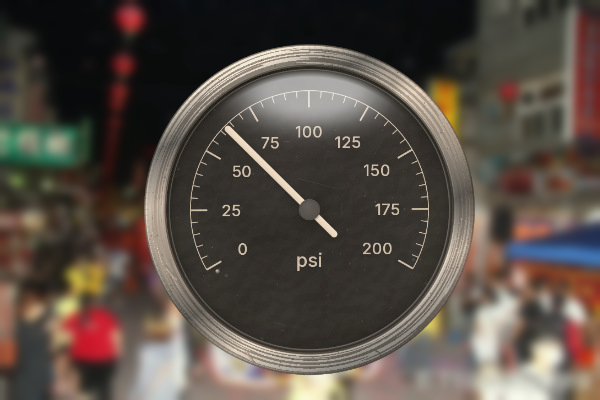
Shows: 62.5 psi
